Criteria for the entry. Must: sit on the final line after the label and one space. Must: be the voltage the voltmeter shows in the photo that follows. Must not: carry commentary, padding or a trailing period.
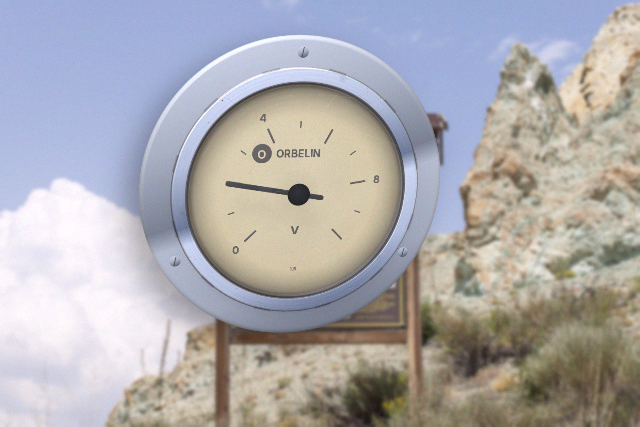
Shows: 2 V
